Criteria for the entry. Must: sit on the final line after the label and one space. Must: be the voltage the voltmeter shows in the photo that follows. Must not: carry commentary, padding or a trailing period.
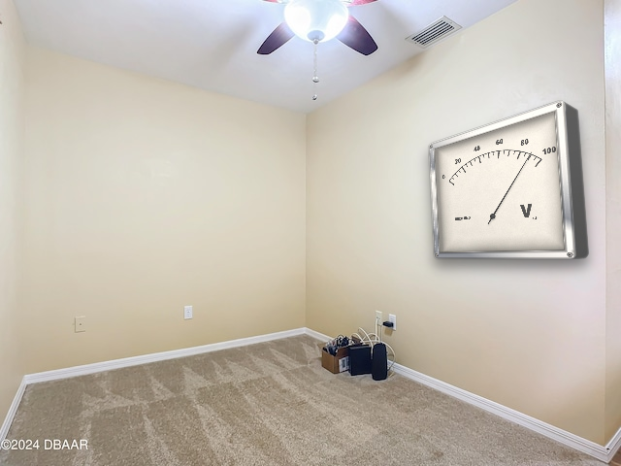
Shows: 90 V
